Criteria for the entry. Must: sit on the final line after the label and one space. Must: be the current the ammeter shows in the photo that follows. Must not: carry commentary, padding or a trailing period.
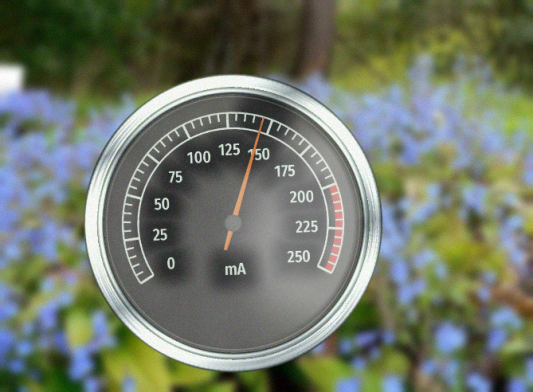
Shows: 145 mA
